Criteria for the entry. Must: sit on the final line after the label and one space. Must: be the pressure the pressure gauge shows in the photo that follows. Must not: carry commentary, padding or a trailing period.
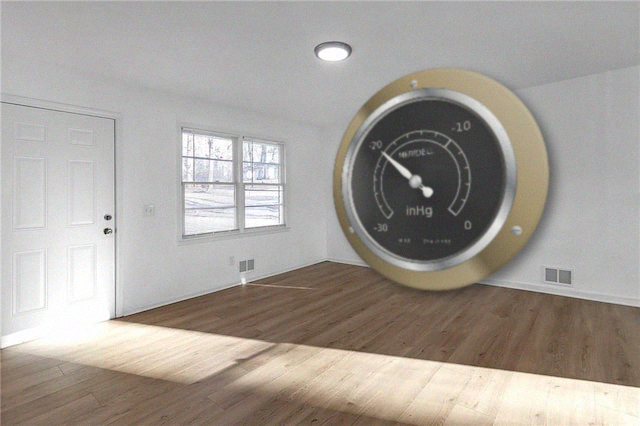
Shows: -20 inHg
